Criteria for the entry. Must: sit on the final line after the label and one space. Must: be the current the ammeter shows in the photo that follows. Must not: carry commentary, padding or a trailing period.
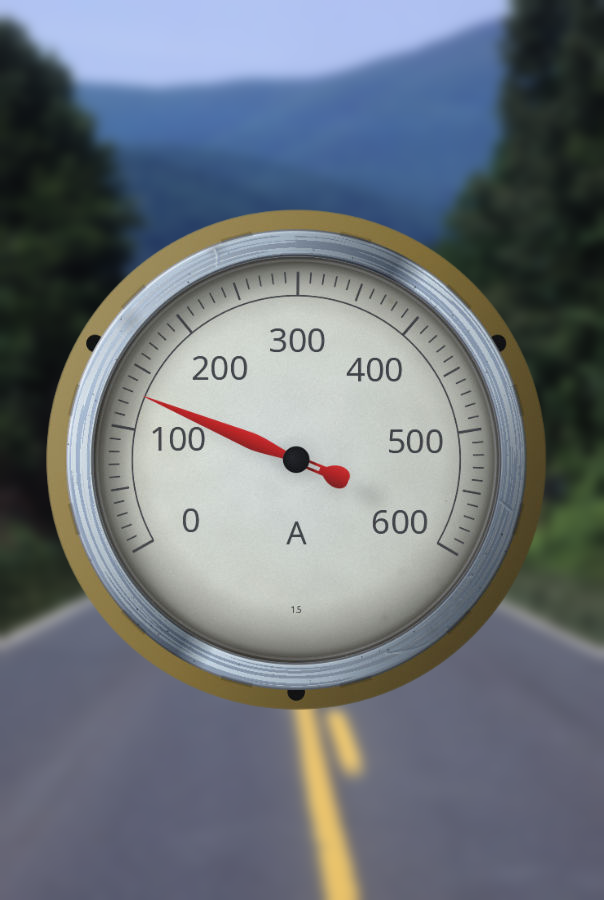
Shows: 130 A
